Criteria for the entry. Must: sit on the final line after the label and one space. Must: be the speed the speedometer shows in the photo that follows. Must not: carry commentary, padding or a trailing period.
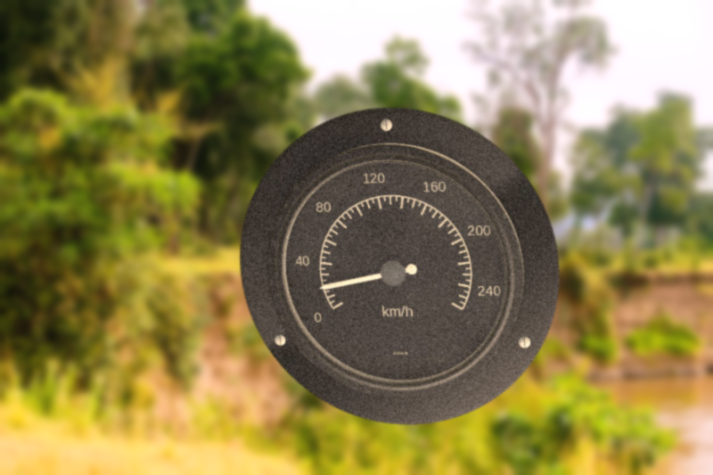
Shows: 20 km/h
